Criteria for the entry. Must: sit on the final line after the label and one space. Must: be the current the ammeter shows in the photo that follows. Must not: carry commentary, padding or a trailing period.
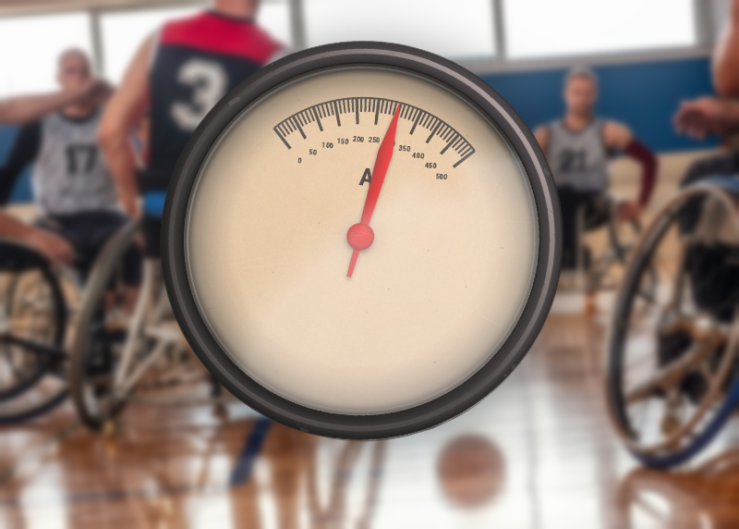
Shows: 300 A
